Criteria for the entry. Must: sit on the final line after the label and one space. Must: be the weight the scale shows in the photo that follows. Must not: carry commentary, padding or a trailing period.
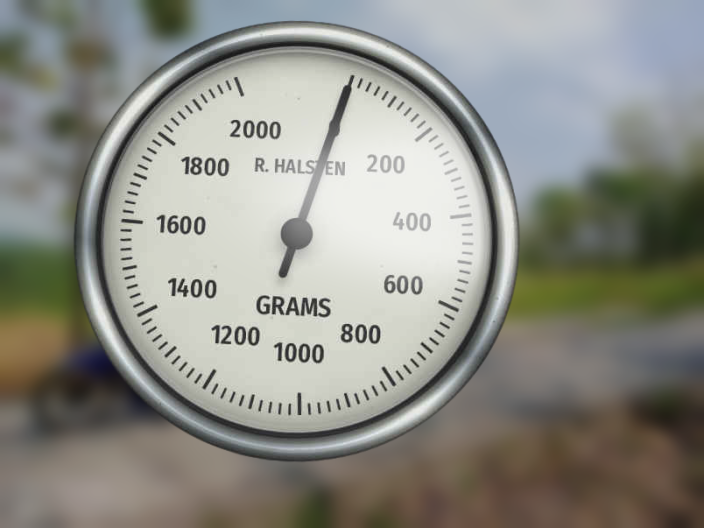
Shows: 0 g
